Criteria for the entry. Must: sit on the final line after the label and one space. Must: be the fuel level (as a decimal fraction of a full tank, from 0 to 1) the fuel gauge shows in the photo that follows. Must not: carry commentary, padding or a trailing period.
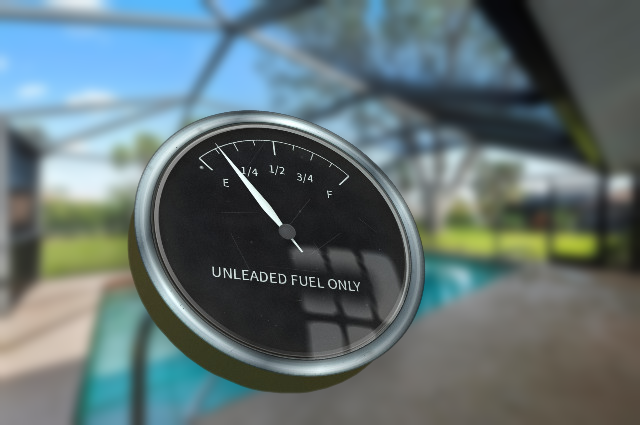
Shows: 0.125
